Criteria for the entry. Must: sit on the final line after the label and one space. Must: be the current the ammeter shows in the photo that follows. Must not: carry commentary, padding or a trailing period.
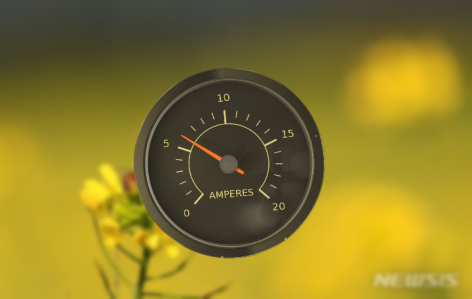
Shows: 6 A
